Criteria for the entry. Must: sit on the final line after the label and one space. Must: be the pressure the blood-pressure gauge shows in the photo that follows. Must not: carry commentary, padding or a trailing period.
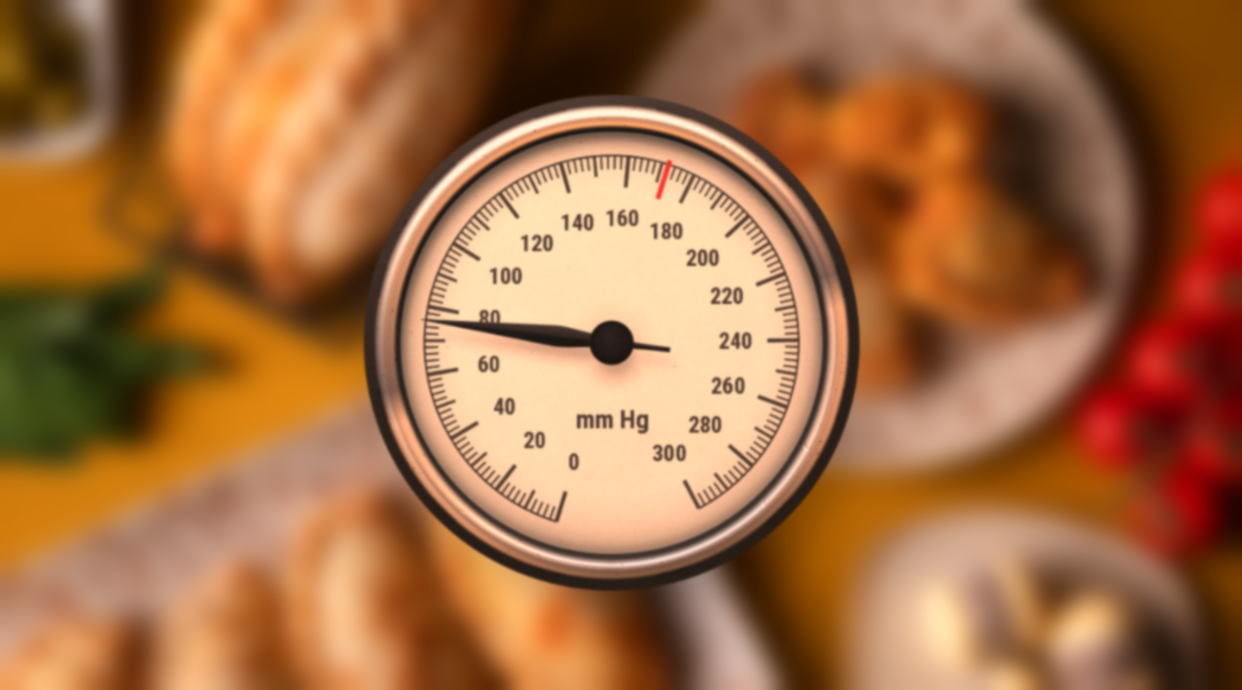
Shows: 76 mmHg
